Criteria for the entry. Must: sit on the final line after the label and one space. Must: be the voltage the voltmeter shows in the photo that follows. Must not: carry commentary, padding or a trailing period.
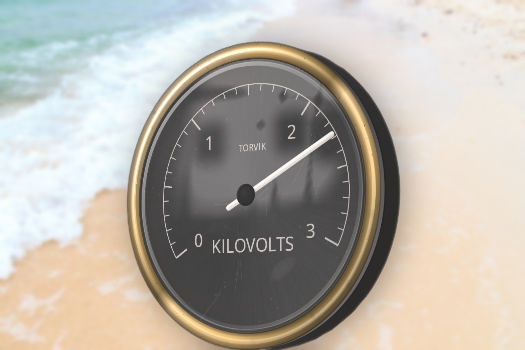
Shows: 2.3 kV
